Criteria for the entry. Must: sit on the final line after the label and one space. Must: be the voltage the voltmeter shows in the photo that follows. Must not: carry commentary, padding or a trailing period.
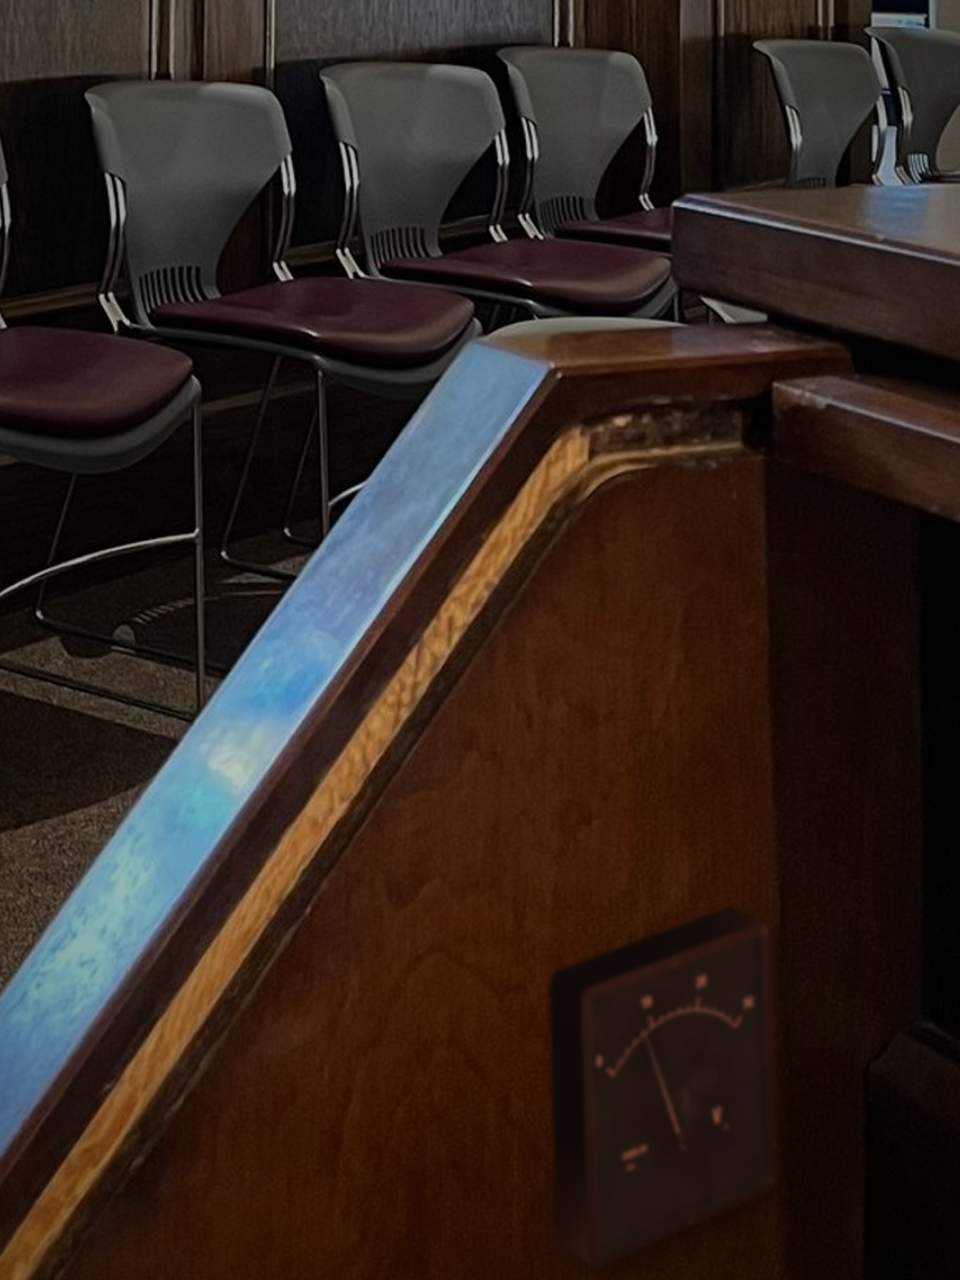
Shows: 8 V
